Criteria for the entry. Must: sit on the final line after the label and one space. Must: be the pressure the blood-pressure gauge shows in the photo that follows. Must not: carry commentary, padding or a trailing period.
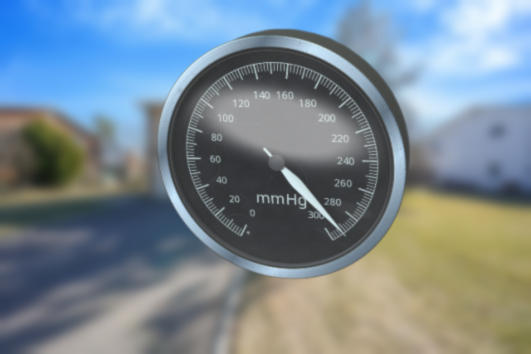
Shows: 290 mmHg
